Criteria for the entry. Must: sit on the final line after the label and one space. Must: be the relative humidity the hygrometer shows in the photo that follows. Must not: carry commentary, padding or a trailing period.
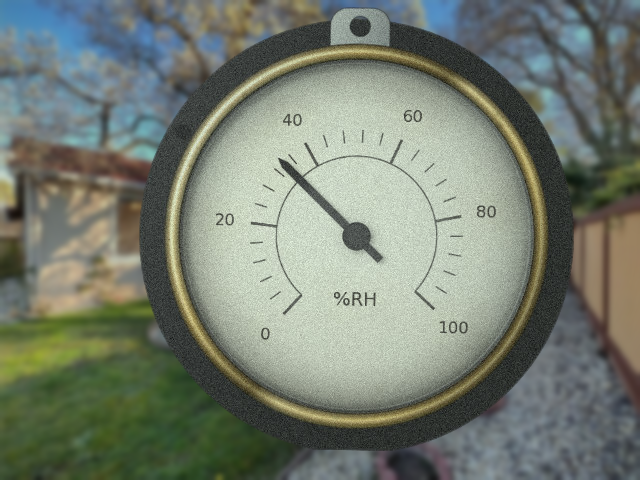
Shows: 34 %
